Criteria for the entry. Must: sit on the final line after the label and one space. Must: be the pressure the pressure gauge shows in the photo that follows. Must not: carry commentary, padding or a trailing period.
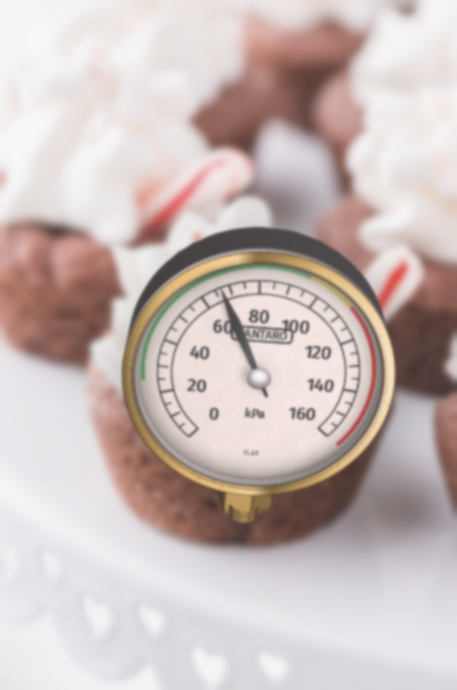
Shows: 67.5 kPa
